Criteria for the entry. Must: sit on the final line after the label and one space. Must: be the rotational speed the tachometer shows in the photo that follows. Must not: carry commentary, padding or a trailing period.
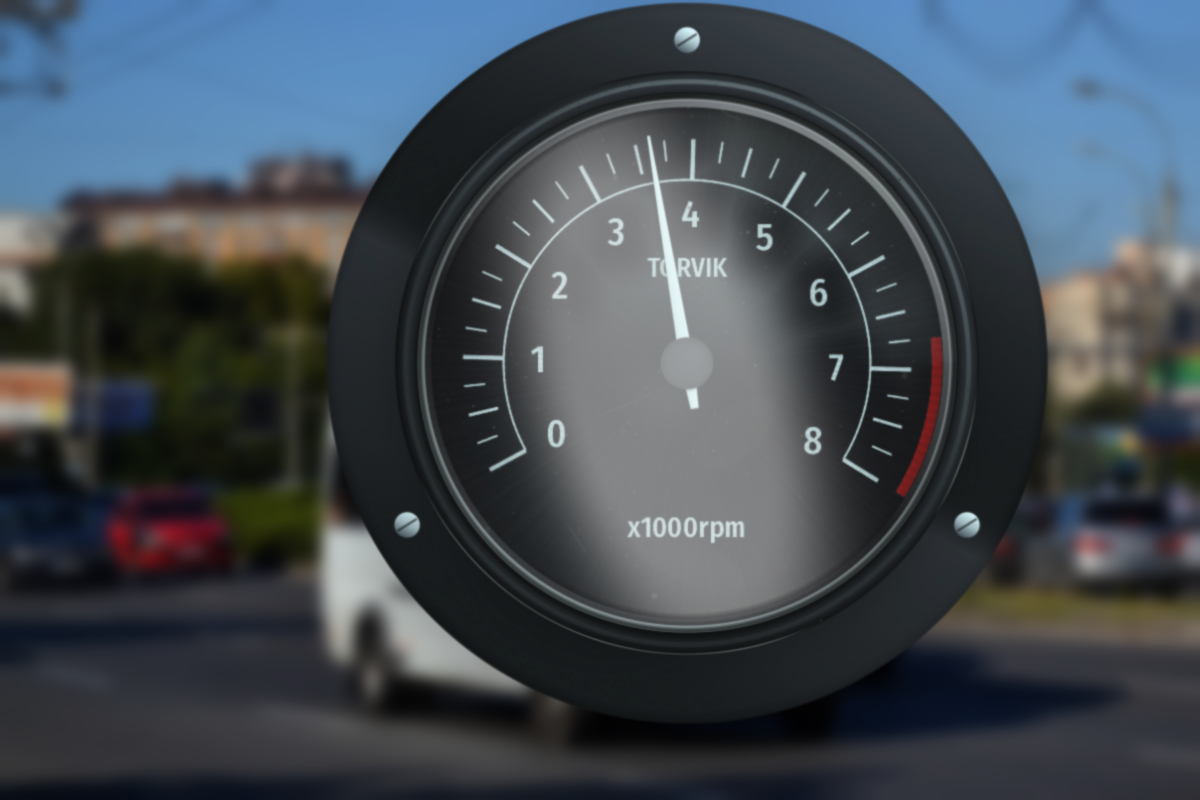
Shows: 3625 rpm
